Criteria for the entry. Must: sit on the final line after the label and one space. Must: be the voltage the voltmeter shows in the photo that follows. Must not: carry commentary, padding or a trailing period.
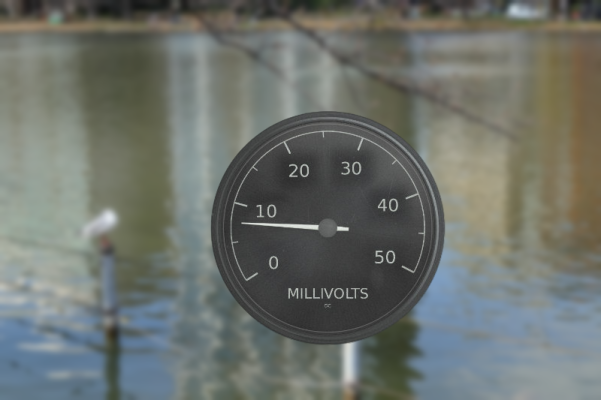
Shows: 7.5 mV
